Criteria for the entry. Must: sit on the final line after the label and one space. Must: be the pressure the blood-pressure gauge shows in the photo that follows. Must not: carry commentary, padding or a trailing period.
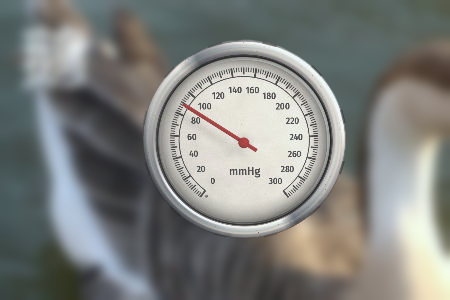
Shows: 90 mmHg
